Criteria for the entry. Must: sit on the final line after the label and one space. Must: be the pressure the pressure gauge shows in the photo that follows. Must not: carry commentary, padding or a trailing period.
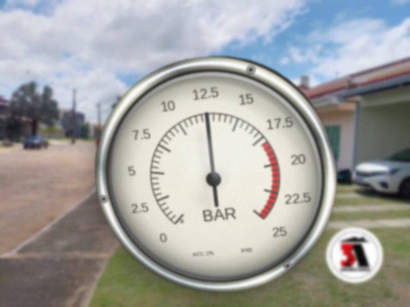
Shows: 12.5 bar
